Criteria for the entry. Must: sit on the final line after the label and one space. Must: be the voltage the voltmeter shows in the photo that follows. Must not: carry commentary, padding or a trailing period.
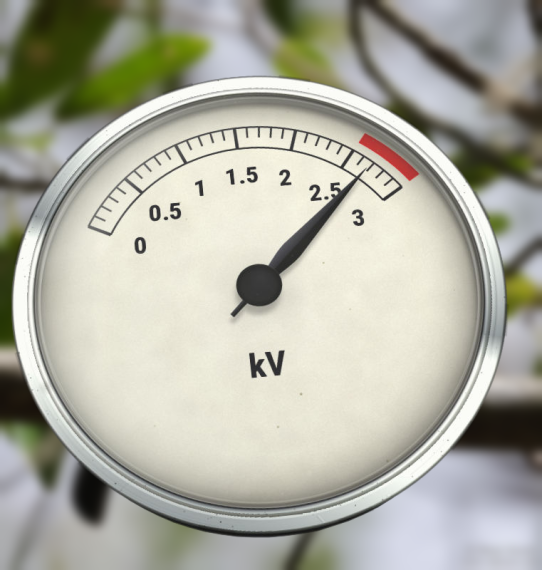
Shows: 2.7 kV
